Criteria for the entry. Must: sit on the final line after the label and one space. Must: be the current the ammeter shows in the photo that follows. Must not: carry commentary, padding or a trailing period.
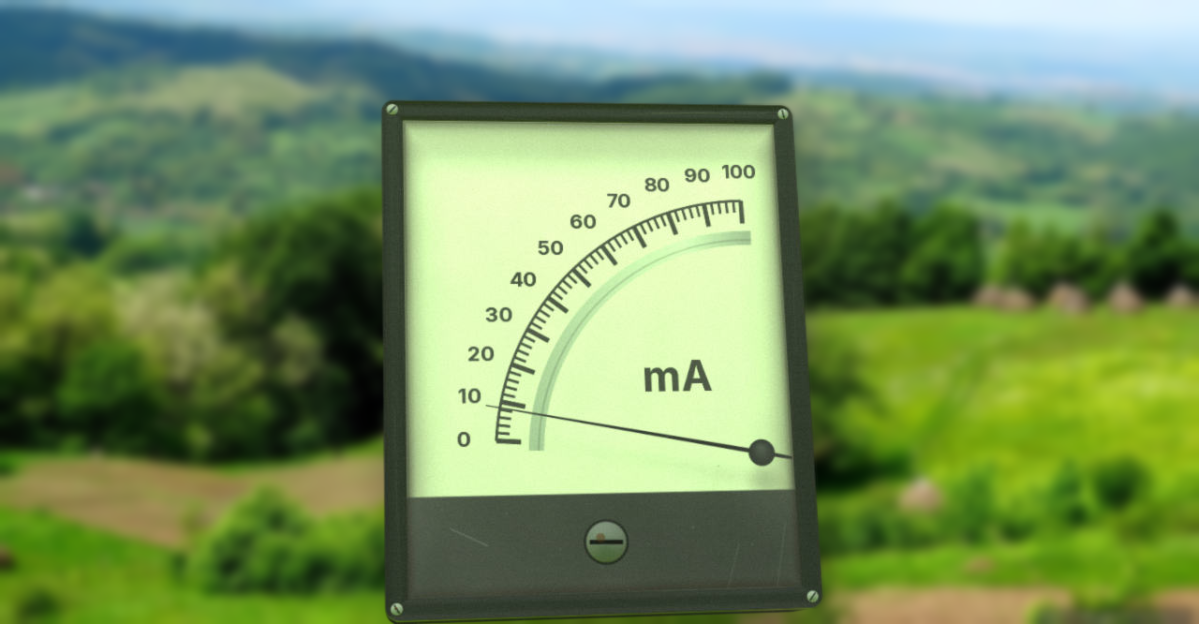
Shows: 8 mA
